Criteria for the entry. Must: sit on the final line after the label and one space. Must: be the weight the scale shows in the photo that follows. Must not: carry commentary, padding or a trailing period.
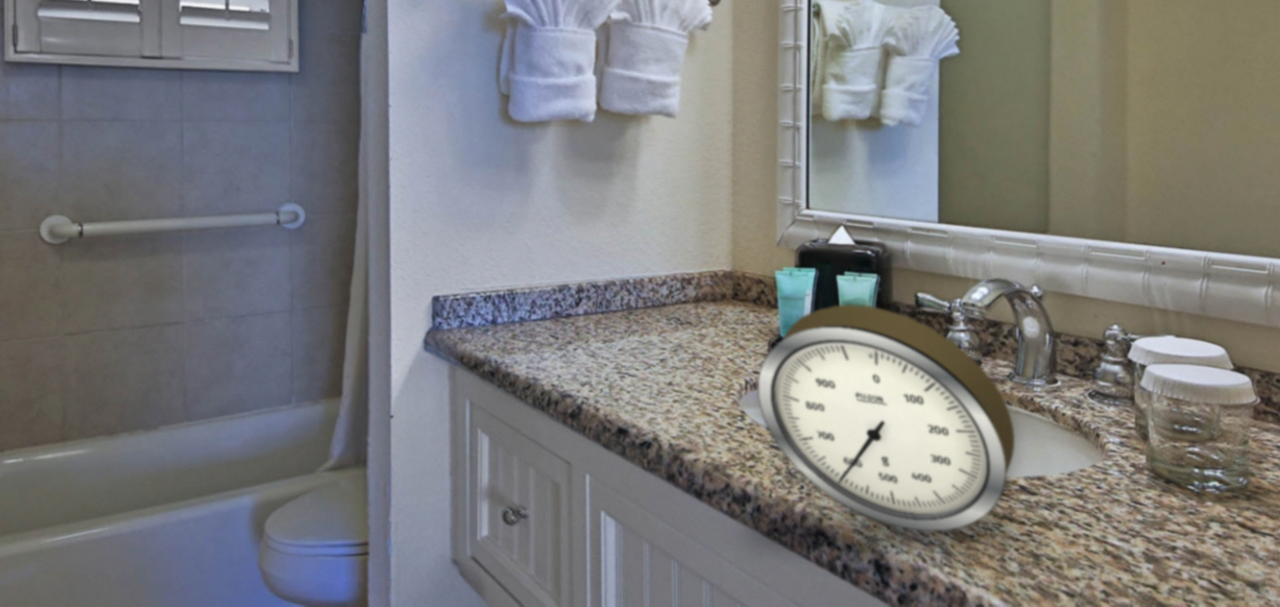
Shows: 600 g
